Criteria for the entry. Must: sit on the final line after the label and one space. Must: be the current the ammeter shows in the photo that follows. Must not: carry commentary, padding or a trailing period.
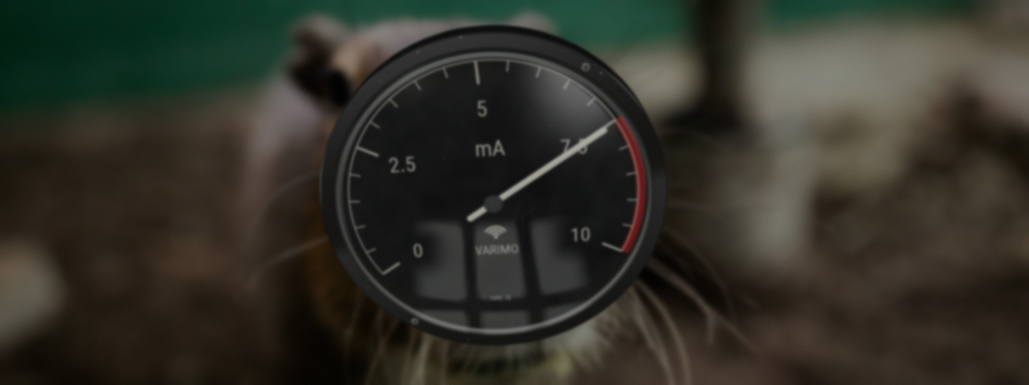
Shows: 7.5 mA
